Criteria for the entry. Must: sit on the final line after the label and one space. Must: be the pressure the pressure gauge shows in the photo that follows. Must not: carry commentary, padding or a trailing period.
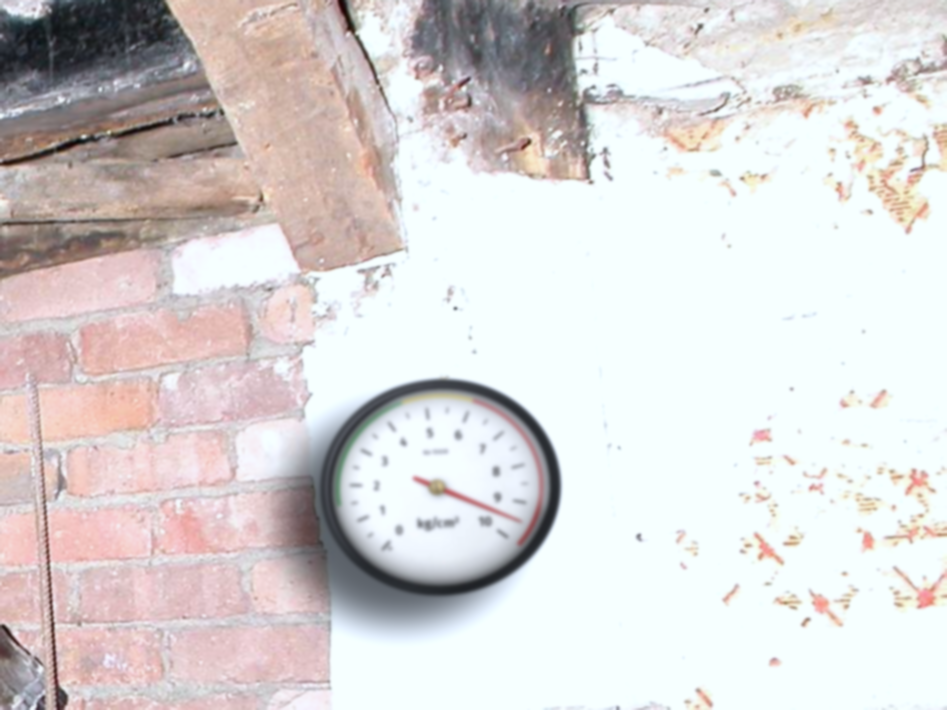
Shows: 9.5 kg/cm²
